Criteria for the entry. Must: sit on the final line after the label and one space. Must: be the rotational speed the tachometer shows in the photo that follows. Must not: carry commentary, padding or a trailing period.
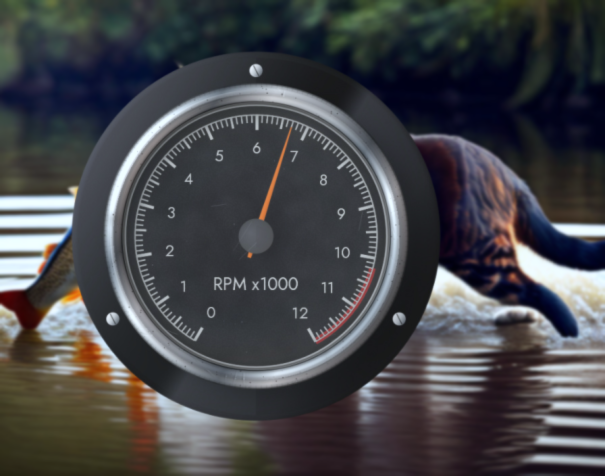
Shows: 6700 rpm
